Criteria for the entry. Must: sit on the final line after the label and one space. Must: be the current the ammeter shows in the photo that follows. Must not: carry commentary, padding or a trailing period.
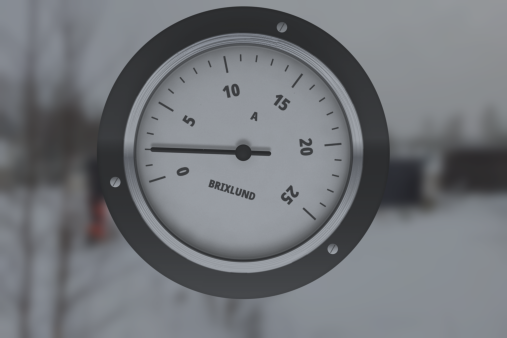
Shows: 2 A
